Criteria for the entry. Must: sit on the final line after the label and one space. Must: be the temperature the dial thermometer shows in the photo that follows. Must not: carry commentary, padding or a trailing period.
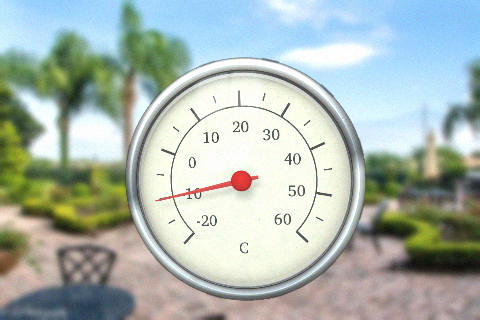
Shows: -10 °C
